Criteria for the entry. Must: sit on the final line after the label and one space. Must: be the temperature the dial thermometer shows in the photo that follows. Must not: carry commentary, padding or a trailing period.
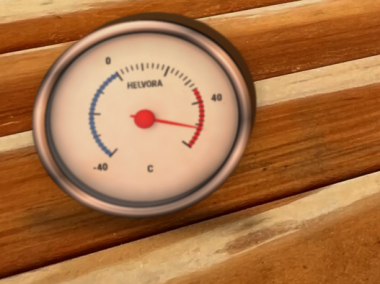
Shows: 50 °C
